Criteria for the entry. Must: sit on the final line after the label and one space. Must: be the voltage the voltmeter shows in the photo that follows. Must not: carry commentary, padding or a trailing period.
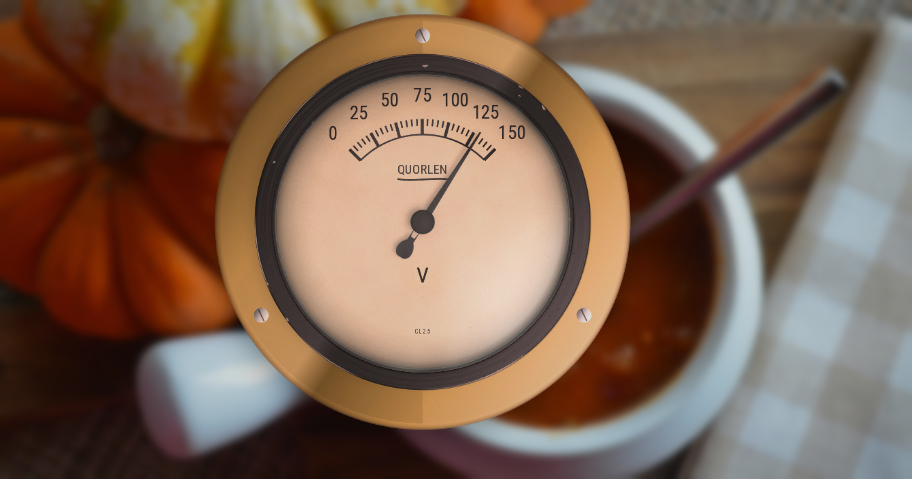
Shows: 130 V
